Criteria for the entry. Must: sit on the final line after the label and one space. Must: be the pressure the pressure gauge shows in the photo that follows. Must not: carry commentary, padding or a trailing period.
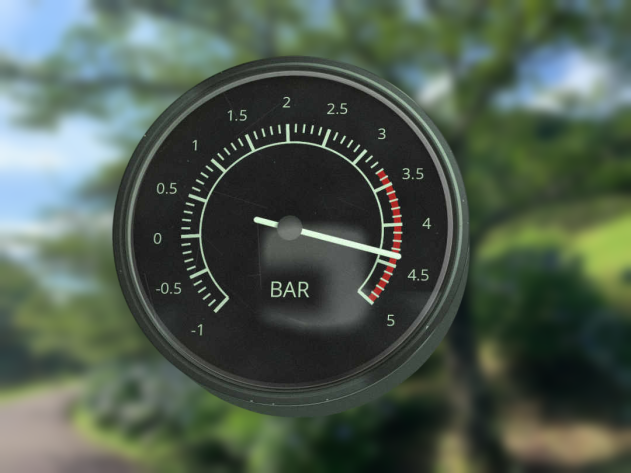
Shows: 4.4 bar
